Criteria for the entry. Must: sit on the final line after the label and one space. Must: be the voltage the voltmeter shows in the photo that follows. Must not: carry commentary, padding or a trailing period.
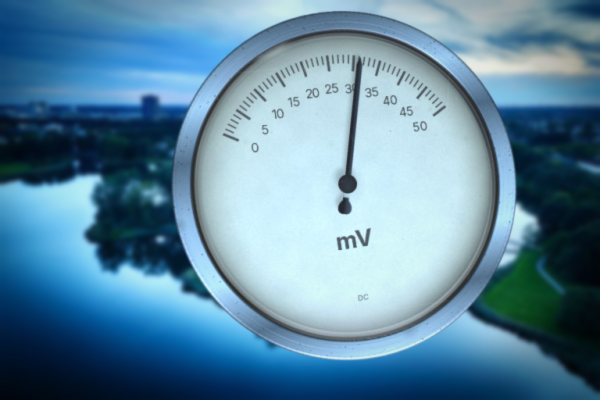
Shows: 31 mV
